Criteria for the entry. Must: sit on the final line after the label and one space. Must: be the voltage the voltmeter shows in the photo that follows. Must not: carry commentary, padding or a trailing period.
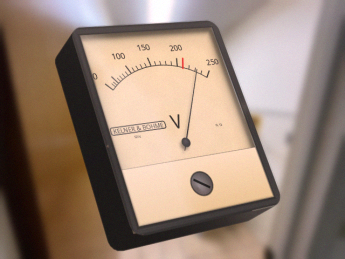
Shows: 230 V
